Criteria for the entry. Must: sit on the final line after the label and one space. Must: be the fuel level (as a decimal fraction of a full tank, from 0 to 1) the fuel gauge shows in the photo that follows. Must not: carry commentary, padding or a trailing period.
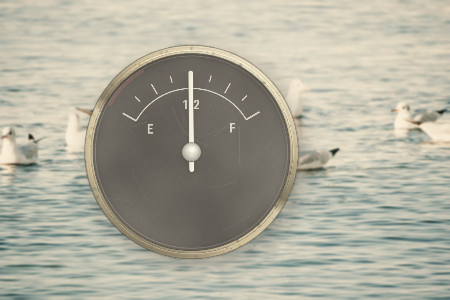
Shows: 0.5
